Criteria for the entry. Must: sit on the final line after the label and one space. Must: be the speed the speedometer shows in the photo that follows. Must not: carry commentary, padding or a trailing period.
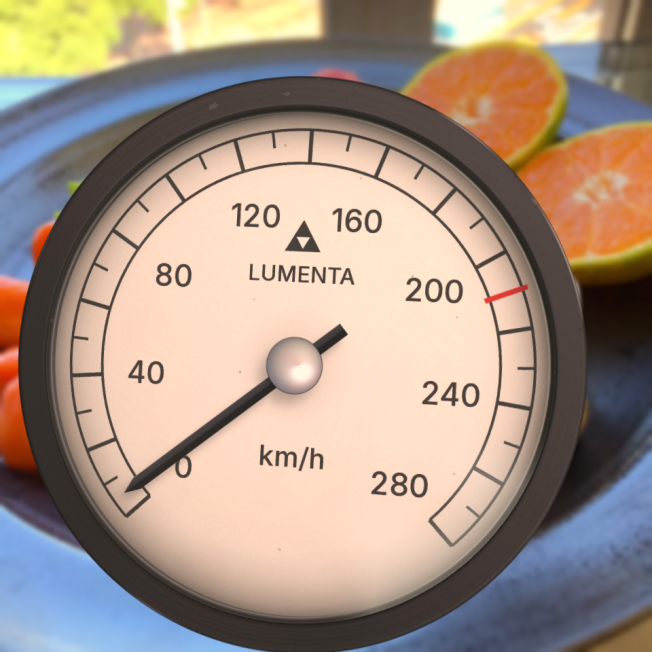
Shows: 5 km/h
